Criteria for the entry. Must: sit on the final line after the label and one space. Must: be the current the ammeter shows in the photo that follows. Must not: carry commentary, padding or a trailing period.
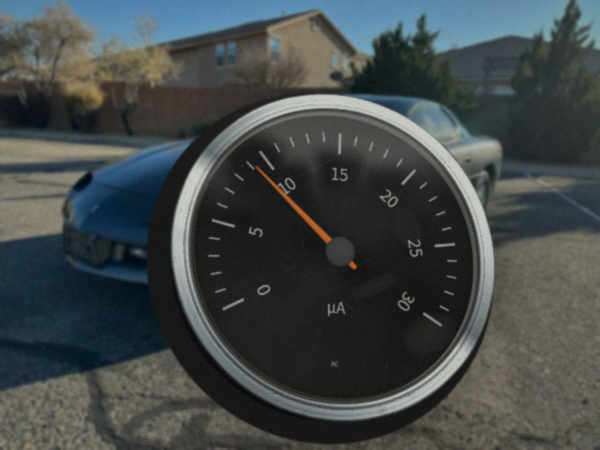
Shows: 9 µA
